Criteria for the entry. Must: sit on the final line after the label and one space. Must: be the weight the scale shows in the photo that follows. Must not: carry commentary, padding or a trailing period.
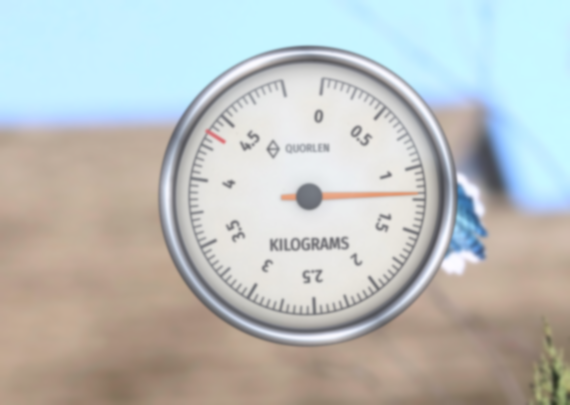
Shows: 1.2 kg
